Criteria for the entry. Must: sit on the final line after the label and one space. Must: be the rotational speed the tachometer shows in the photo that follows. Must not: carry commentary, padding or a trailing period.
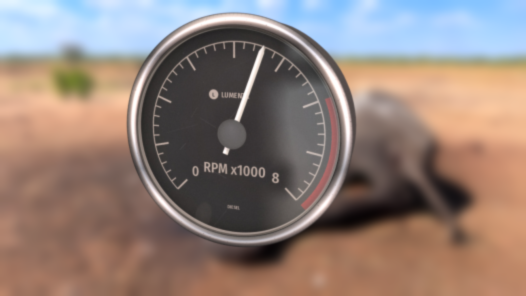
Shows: 4600 rpm
